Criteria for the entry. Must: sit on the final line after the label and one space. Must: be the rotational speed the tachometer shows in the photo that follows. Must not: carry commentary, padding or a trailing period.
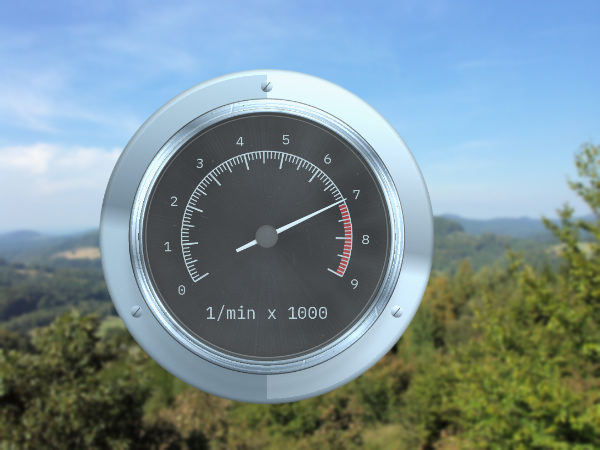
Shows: 7000 rpm
